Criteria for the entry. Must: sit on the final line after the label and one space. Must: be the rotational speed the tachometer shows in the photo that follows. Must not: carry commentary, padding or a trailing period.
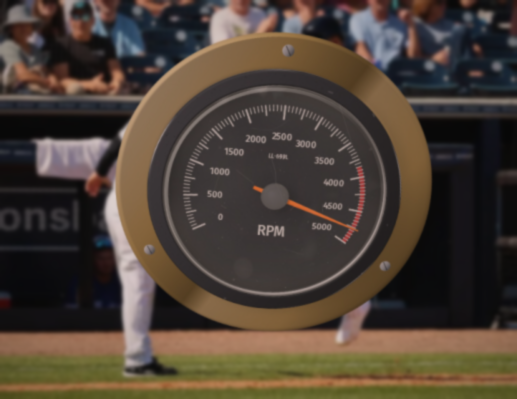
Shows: 4750 rpm
